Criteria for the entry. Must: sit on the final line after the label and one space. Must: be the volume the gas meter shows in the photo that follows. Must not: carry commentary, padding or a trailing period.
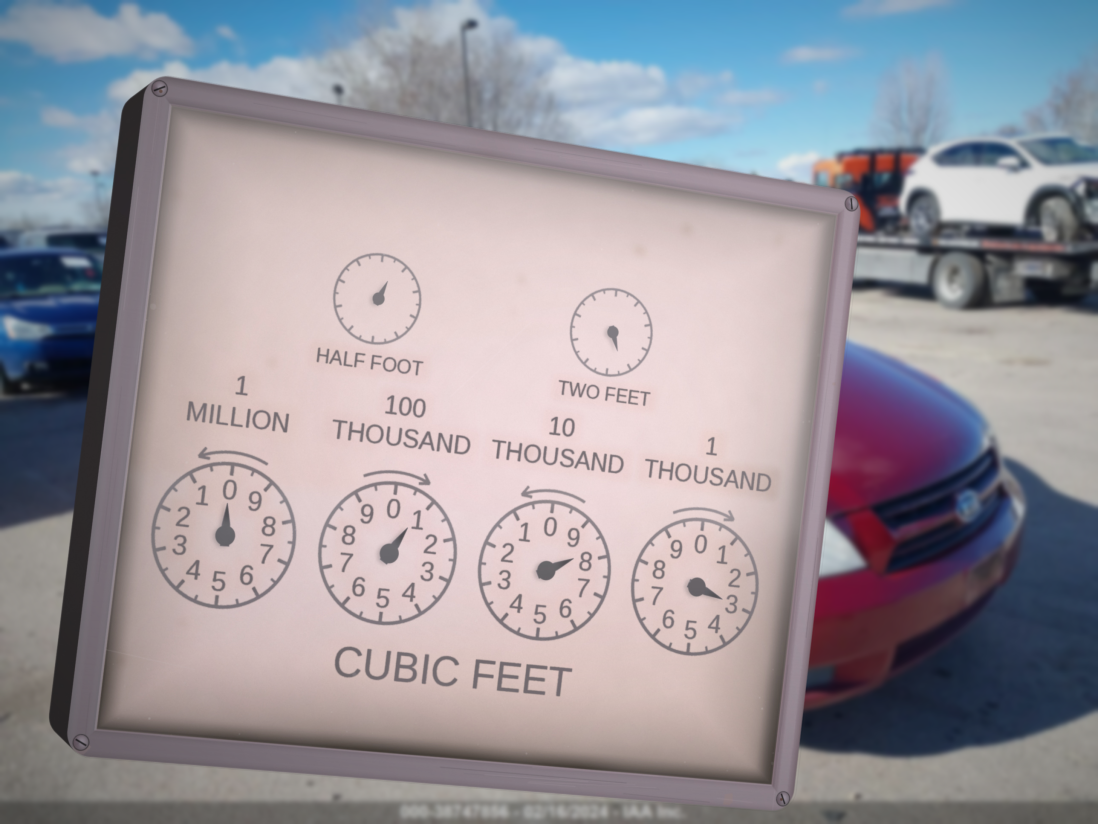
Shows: 8300 ft³
